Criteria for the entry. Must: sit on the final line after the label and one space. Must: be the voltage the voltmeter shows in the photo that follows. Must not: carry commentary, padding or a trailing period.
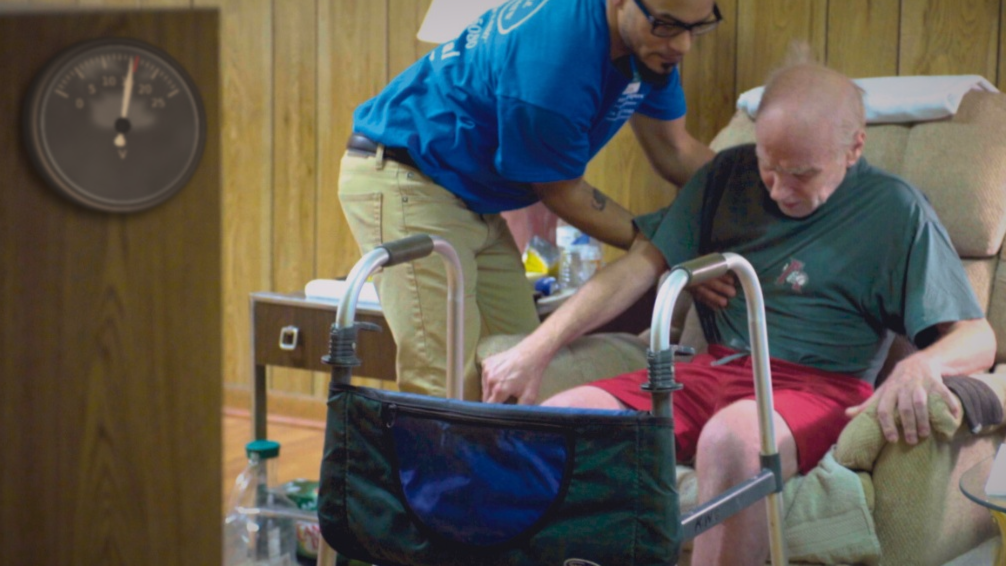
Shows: 15 V
